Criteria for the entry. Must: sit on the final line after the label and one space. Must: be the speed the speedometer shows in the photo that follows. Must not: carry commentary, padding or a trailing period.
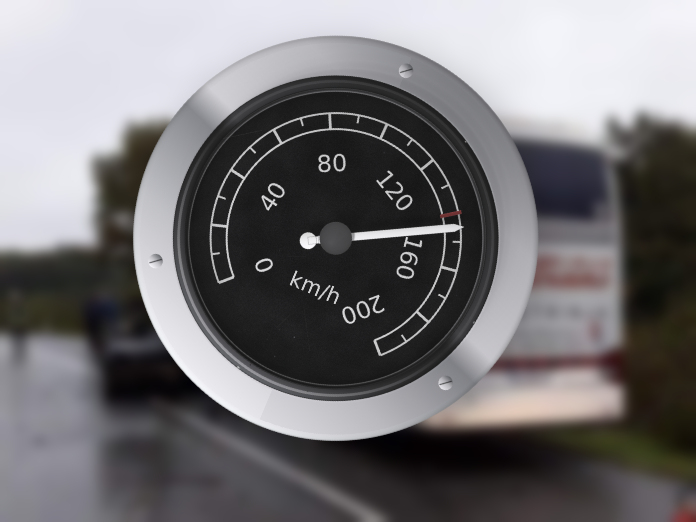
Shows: 145 km/h
